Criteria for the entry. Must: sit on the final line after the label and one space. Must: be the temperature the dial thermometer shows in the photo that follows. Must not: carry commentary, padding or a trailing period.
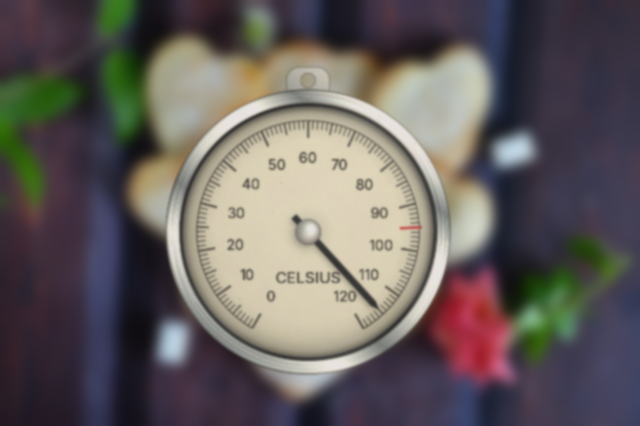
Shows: 115 °C
